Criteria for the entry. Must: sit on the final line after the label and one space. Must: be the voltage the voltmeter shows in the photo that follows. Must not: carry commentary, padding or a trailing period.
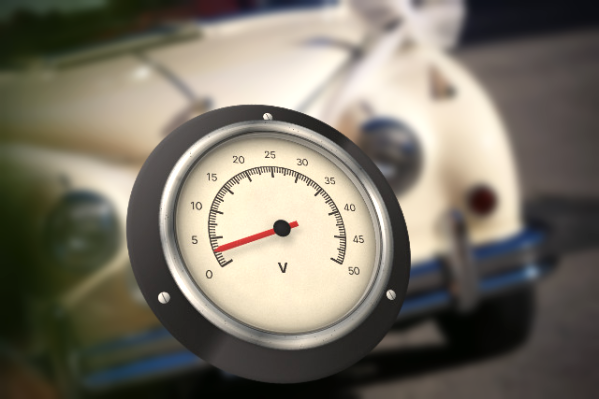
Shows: 2.5 V
